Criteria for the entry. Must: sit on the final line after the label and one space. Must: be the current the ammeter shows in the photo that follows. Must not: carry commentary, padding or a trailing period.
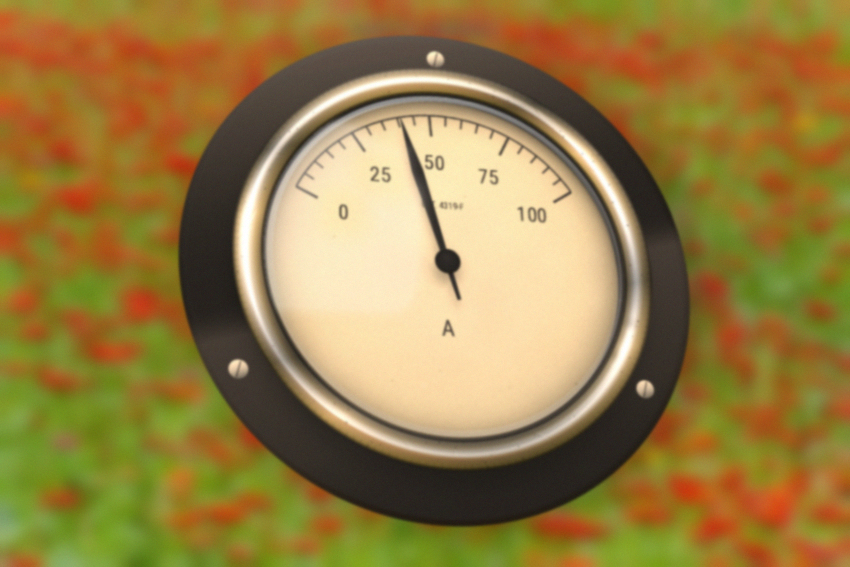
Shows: 40 A
